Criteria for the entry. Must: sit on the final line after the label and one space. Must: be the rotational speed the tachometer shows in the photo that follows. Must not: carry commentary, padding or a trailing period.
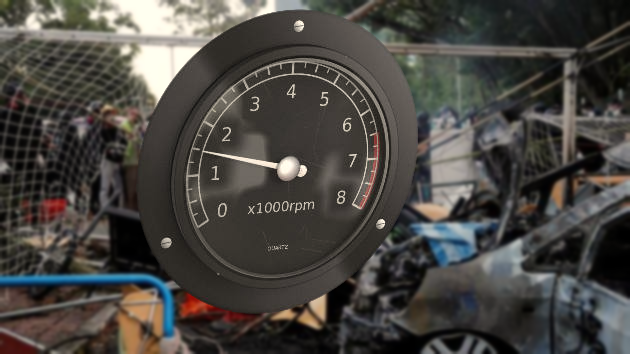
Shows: 1500 rpm
